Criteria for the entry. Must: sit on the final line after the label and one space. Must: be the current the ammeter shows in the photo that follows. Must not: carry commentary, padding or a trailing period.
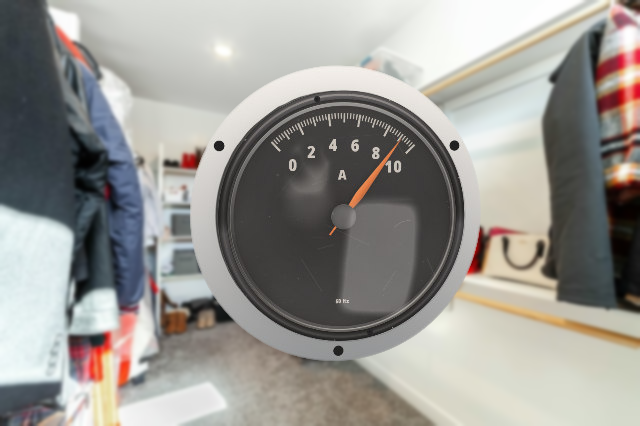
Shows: 9 A
